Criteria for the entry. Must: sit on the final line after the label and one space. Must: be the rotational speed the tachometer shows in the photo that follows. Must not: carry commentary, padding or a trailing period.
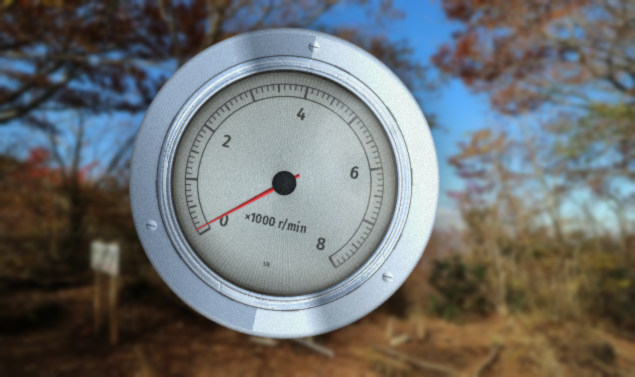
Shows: 100 rpm
